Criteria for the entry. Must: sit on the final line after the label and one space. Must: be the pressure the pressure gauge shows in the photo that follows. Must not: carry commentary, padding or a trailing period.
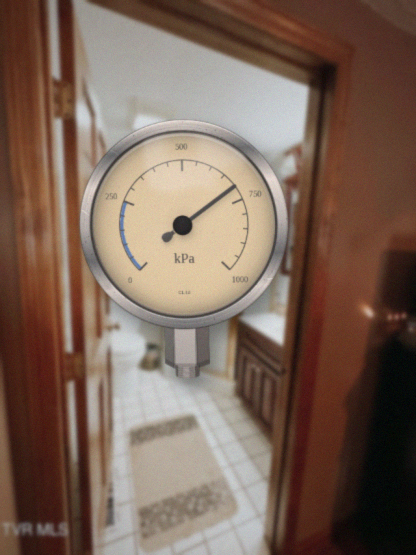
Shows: 700 kPa
